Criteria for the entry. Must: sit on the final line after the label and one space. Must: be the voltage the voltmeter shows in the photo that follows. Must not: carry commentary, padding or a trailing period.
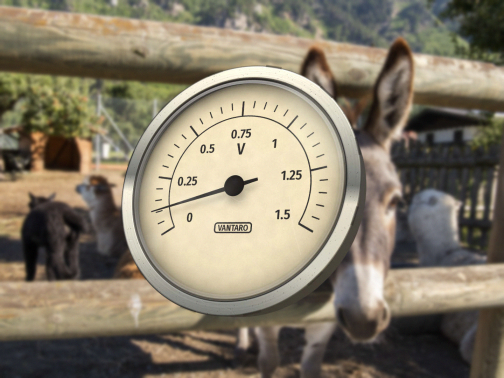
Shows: 0.1 V
